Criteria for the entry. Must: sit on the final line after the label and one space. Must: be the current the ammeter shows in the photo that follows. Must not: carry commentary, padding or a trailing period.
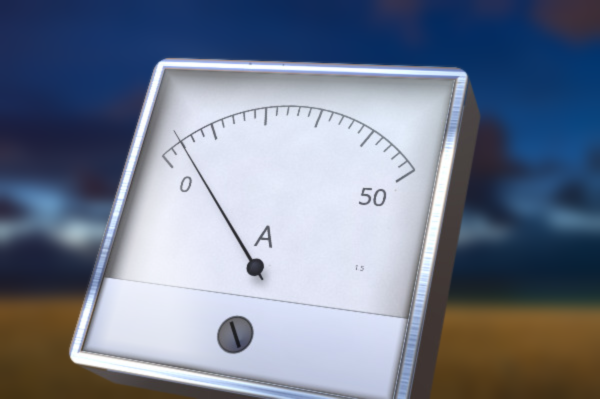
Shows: 4 A
